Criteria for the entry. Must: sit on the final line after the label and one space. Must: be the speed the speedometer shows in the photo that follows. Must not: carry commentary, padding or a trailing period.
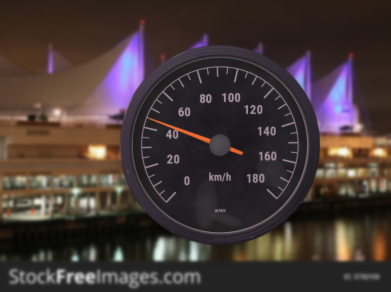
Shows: 45 km/h
